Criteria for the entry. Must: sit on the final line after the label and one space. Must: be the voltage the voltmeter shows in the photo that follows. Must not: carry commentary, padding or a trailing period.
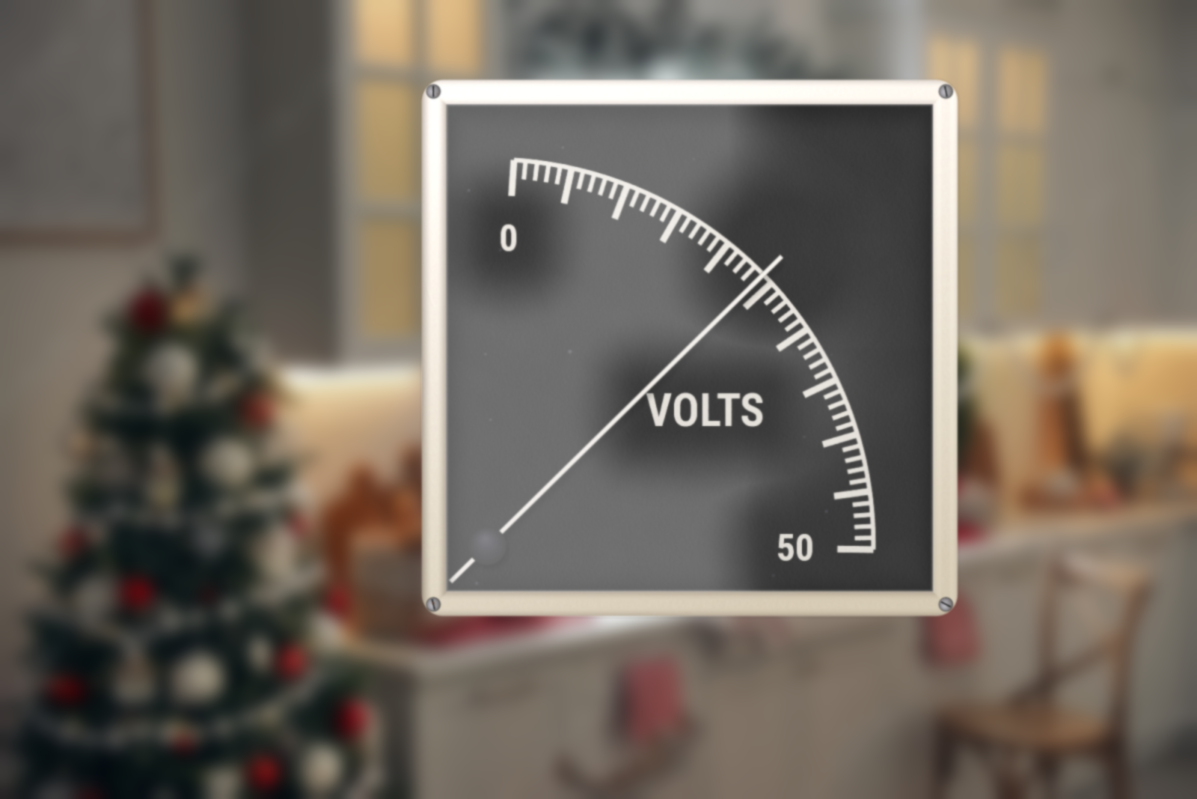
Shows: 24 V
